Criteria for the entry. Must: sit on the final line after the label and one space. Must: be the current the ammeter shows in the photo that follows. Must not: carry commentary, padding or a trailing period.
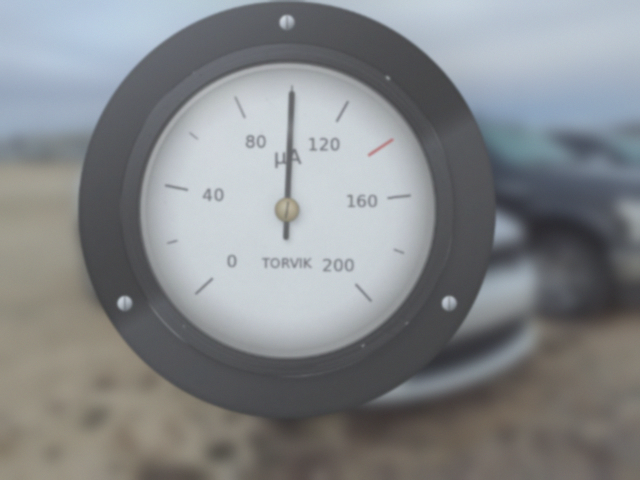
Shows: 100 µA
